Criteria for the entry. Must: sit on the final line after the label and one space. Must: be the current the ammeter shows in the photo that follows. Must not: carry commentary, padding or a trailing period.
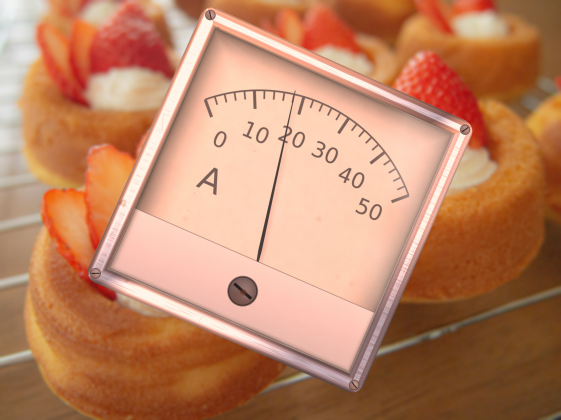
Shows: 18 A
